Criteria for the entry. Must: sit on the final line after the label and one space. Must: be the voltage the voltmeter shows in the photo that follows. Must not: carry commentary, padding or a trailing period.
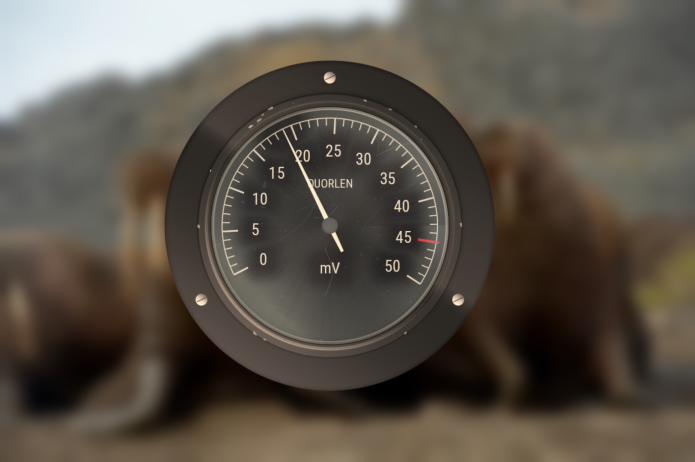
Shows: 19 mV
